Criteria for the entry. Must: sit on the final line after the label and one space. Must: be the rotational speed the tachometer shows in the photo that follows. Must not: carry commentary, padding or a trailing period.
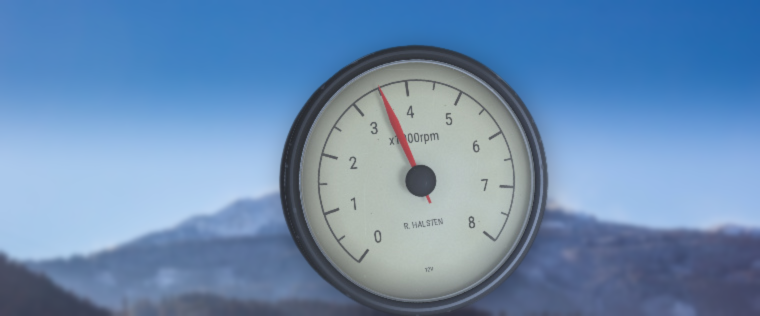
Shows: 3500 rpm
